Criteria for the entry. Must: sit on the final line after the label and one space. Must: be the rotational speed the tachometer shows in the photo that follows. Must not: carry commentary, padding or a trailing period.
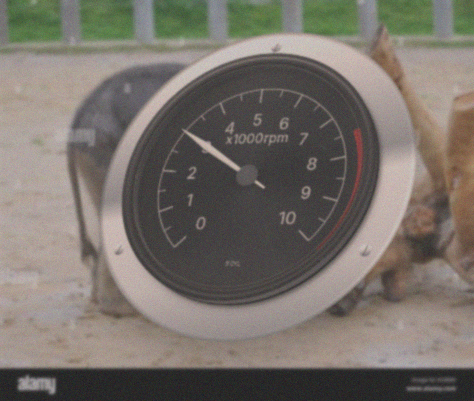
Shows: 3000 rpm
